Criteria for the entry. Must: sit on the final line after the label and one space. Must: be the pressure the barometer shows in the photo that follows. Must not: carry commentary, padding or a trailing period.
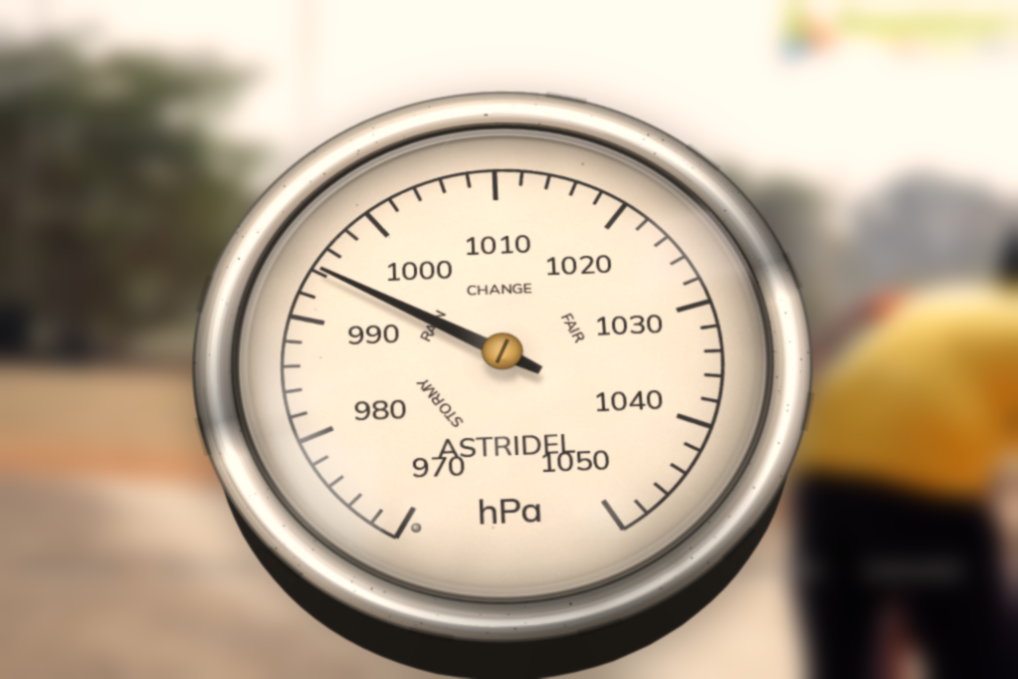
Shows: 994 hPa
